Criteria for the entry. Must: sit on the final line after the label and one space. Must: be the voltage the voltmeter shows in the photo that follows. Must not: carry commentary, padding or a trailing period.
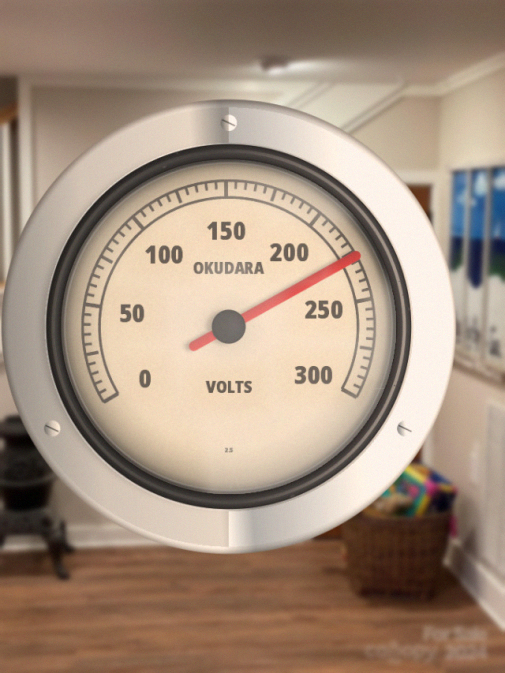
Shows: 227.5 V
